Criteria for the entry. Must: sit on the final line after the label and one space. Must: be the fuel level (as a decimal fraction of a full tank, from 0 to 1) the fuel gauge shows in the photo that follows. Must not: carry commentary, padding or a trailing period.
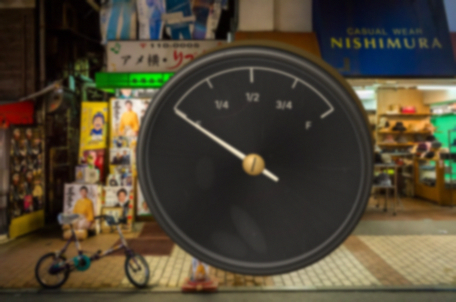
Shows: 0
